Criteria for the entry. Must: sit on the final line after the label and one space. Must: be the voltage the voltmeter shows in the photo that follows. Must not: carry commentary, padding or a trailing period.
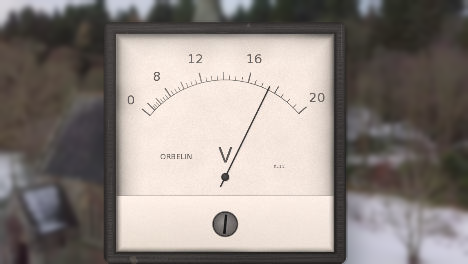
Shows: 17.5 V
